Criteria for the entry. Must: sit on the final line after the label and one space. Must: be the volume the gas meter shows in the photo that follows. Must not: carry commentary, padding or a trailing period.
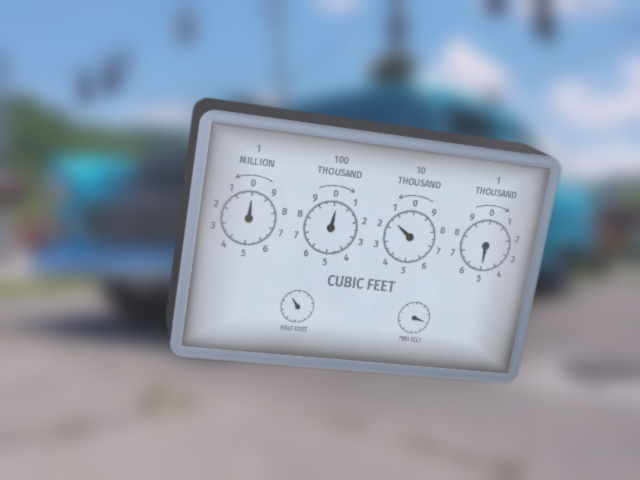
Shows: 1500 ft³
